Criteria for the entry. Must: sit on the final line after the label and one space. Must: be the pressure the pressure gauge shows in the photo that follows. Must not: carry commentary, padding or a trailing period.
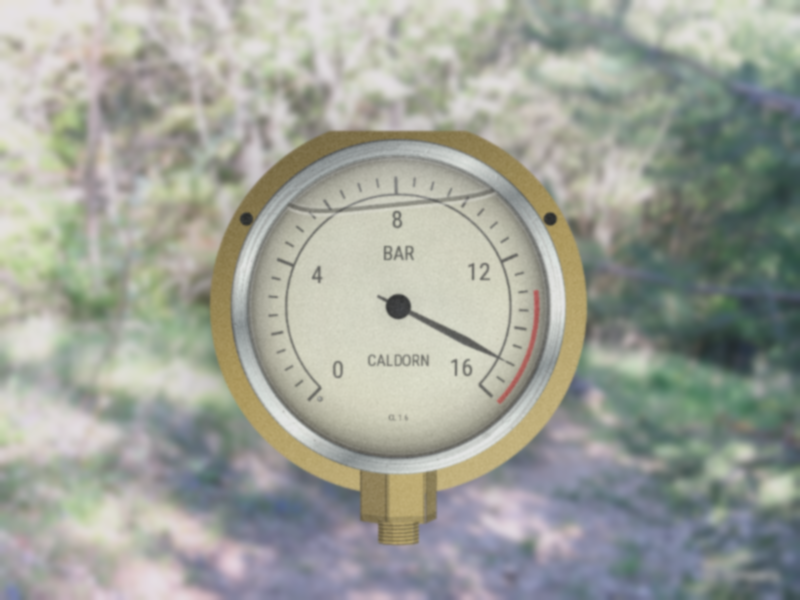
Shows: 15 bar
